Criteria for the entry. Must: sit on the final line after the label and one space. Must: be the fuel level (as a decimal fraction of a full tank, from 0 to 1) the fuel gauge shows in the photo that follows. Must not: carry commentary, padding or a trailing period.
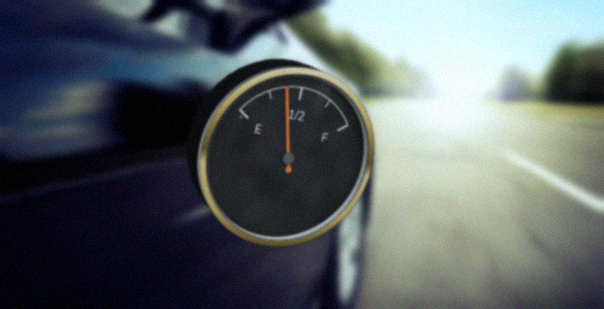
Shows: 0.375
